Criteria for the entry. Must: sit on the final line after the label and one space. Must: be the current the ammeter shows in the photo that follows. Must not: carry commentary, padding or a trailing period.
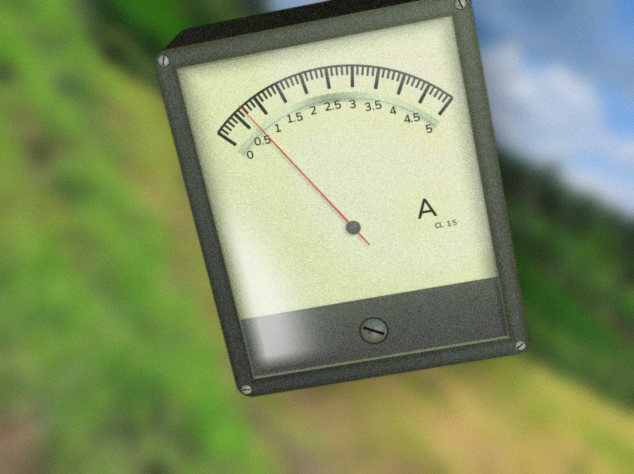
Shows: 0.7 A
